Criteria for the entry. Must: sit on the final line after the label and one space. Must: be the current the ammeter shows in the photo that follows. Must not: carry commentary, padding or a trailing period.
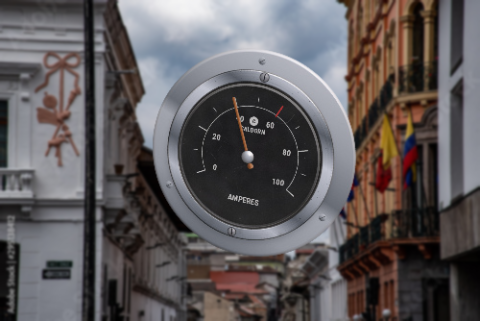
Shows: 40 A
